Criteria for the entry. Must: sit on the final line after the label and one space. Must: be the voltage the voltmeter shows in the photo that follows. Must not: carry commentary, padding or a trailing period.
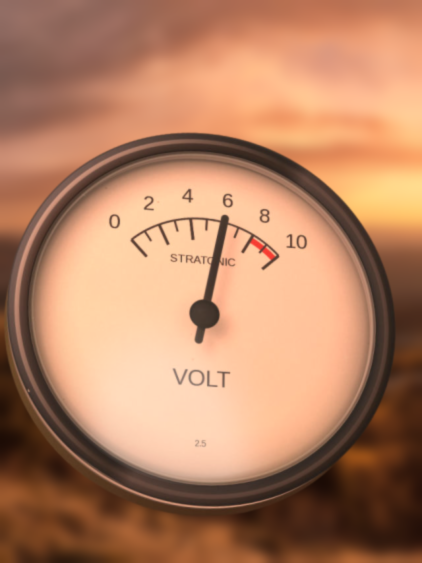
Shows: 6 V
